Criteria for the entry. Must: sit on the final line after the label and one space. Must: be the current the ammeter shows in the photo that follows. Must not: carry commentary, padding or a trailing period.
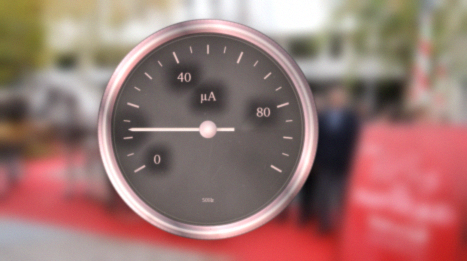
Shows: 12.5 µA
